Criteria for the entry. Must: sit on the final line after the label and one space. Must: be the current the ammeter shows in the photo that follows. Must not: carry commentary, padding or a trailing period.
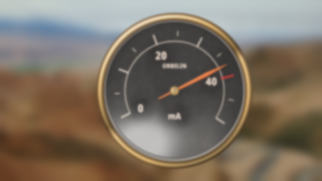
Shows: 37.5 mA
